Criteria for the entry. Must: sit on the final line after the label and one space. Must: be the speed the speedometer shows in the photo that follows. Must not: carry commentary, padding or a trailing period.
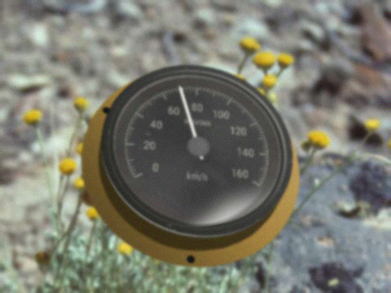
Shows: 70 km/h
